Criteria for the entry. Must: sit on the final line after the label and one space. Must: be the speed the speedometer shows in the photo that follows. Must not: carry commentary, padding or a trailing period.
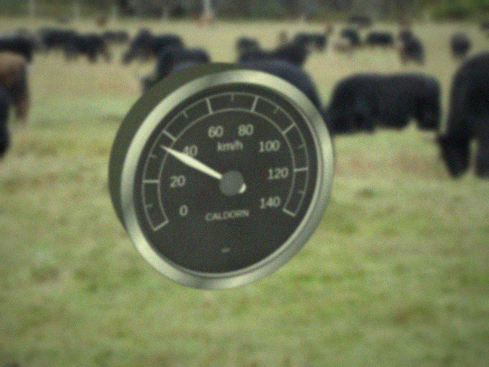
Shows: 35 km/h
